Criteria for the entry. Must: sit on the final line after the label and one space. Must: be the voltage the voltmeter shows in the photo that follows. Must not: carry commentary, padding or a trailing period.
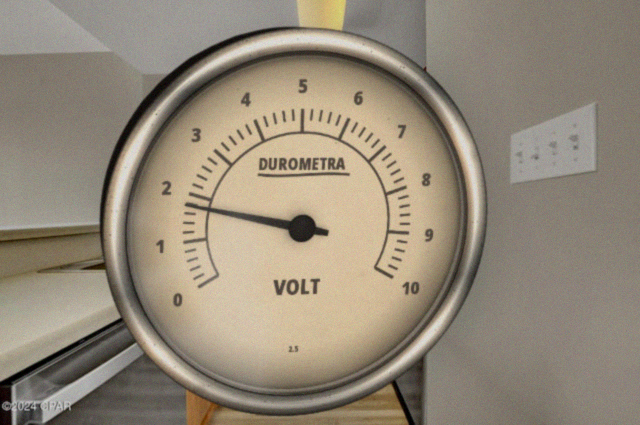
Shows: 1.8 V
